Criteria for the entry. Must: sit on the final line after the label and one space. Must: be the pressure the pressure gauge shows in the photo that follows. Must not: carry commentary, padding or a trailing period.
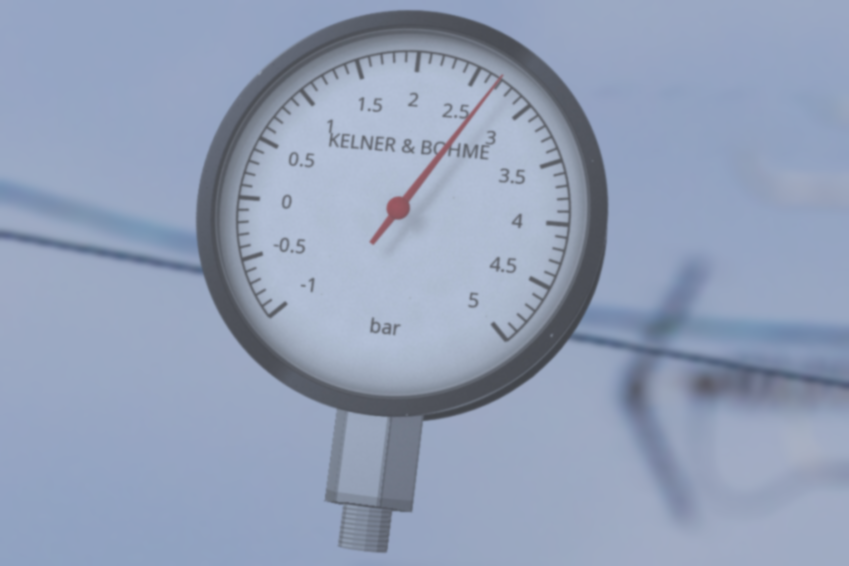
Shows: 2.7 bar
